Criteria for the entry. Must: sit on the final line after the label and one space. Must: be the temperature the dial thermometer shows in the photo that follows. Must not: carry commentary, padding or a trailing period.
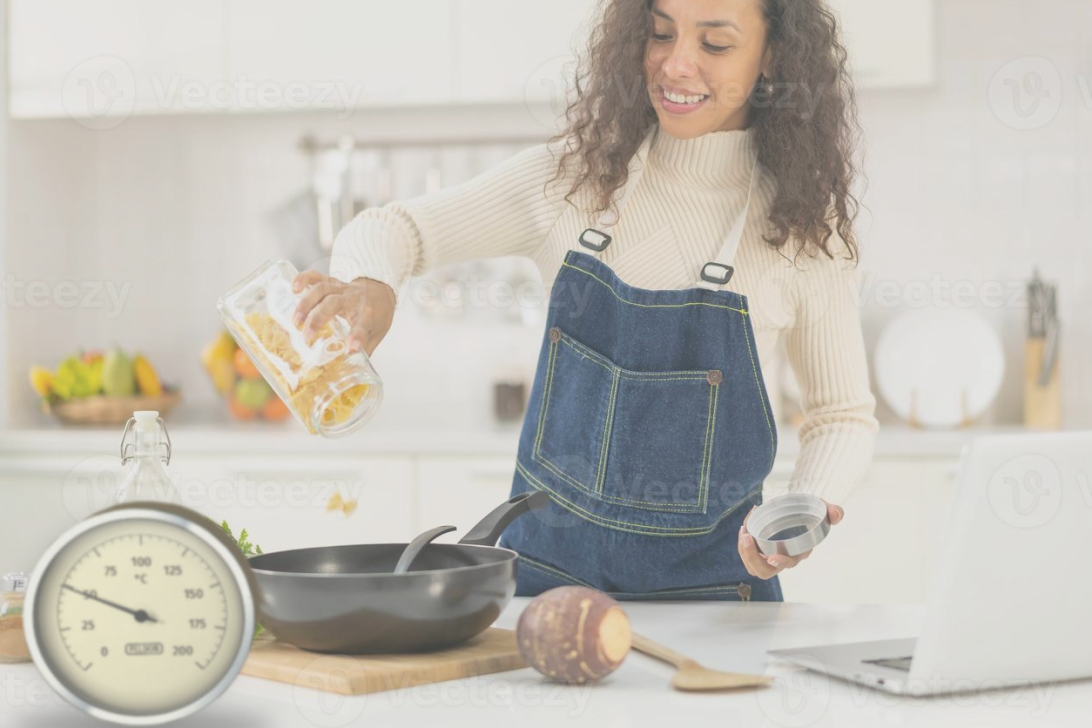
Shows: 50 °C
